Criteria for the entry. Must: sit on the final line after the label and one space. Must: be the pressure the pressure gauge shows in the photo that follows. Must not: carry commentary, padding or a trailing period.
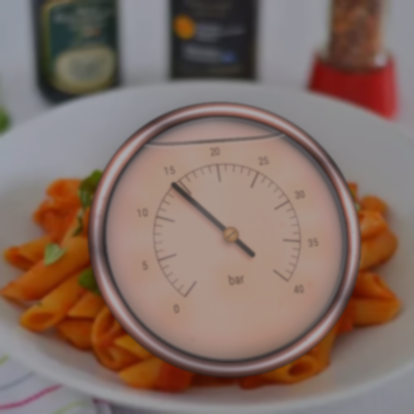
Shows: 14 bar
